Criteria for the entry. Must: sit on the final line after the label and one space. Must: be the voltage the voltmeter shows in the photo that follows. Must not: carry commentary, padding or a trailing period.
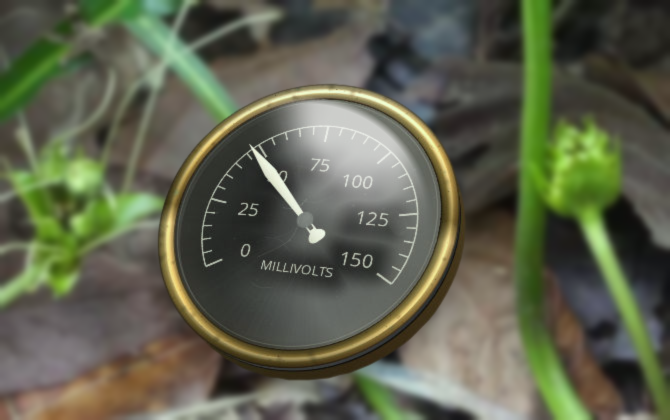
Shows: 47.5 mV
